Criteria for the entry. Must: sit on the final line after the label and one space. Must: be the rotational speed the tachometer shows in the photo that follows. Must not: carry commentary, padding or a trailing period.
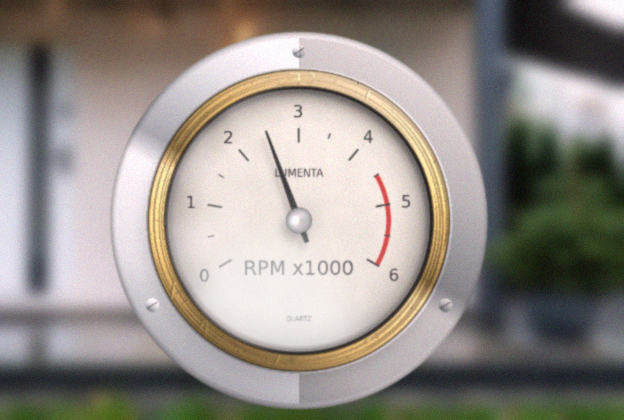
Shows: 2500 rpm
